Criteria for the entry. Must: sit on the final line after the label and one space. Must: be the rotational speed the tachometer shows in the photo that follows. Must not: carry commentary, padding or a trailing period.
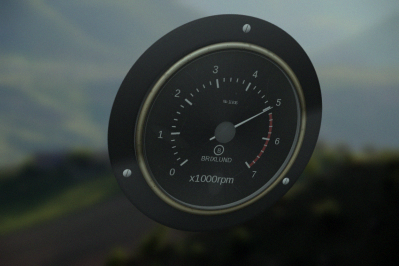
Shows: 5000 rpm
